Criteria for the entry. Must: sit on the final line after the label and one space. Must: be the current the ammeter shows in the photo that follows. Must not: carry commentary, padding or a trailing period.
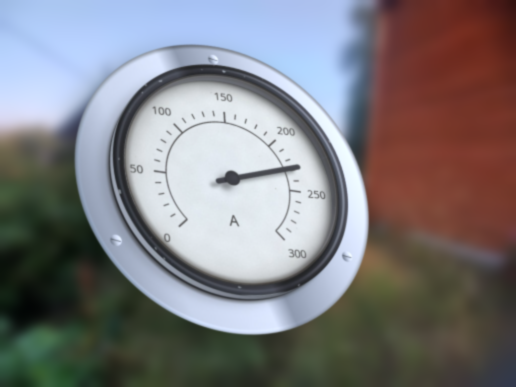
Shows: 230 A
